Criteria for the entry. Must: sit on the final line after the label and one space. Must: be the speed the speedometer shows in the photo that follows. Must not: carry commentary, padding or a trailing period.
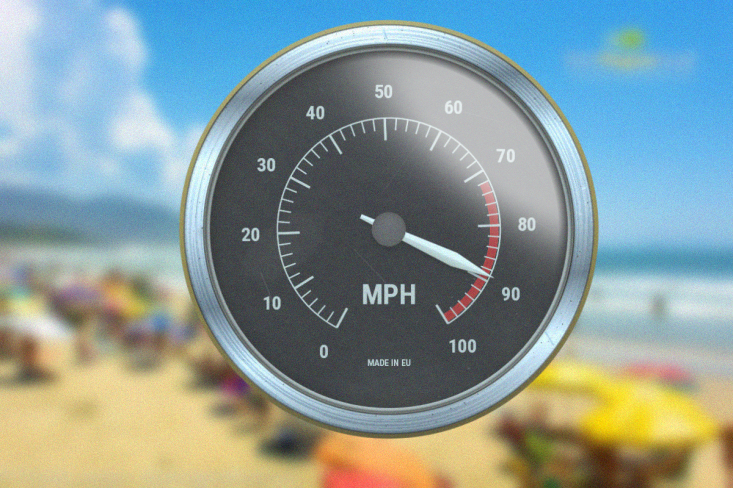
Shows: 89 mph
